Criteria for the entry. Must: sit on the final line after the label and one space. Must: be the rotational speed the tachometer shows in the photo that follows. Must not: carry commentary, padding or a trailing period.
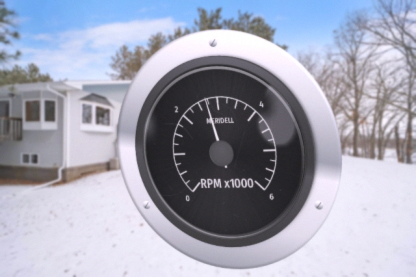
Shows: 2750 rpm
